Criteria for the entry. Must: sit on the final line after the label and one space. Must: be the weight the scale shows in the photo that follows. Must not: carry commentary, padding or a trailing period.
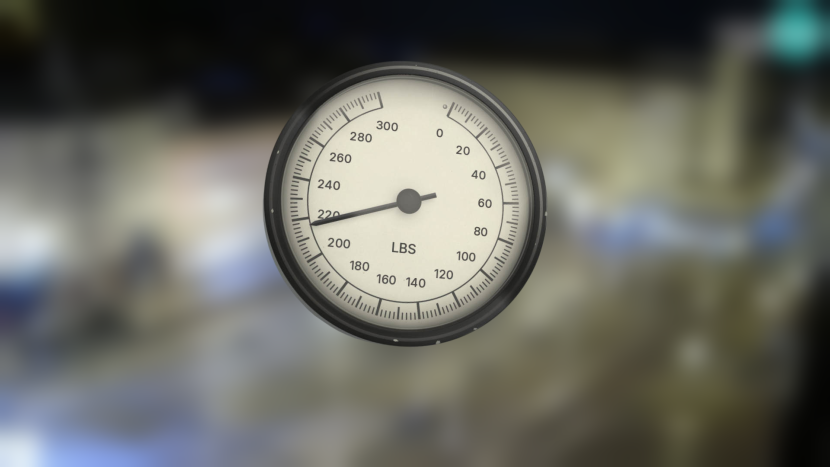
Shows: 216 lb
